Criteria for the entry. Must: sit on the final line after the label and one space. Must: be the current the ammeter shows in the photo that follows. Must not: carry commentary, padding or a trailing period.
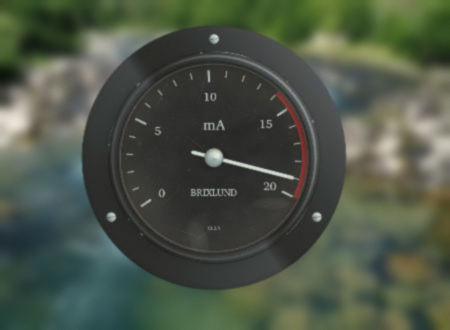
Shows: 19 mA
